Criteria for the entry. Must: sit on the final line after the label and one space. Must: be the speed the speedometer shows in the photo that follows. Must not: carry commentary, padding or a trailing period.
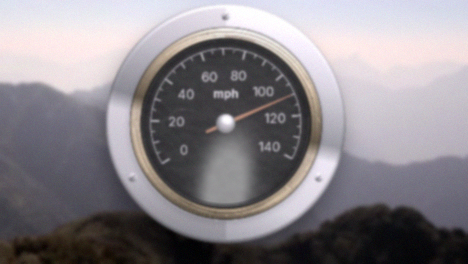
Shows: 110 mph
